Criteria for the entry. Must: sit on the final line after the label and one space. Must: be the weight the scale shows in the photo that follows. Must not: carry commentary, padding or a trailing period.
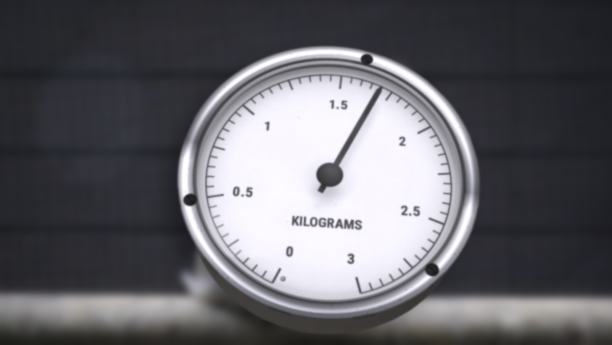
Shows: 1.7 kg
